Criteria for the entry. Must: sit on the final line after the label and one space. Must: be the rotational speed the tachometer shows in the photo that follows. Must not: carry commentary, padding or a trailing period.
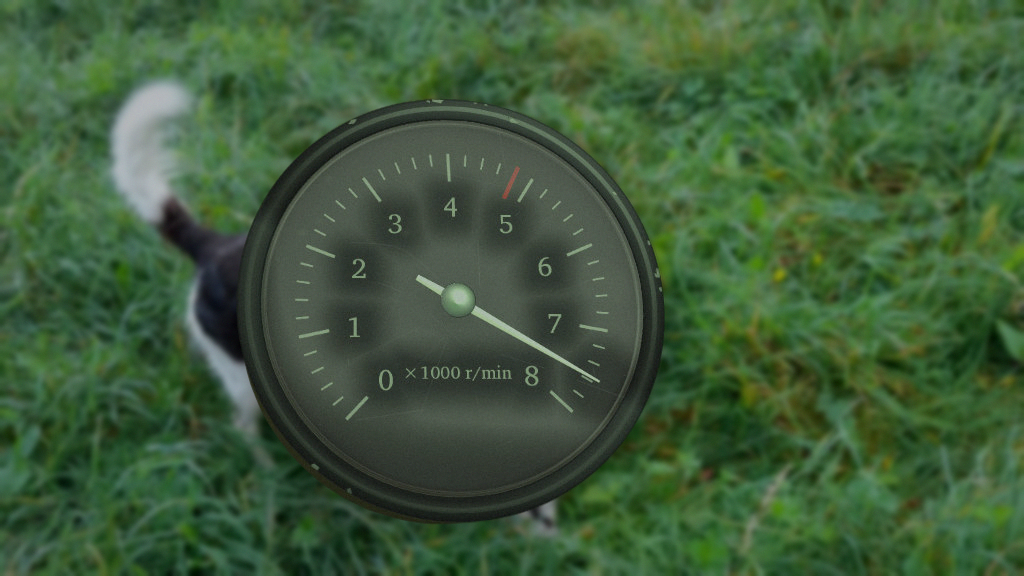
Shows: 7600 rpm
